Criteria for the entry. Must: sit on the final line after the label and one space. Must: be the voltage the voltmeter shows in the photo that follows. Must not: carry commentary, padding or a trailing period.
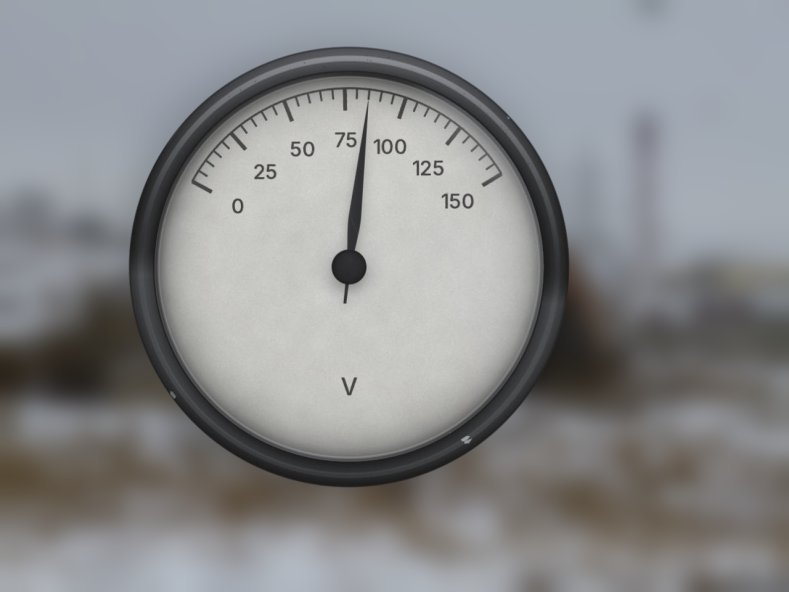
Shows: 85 V
